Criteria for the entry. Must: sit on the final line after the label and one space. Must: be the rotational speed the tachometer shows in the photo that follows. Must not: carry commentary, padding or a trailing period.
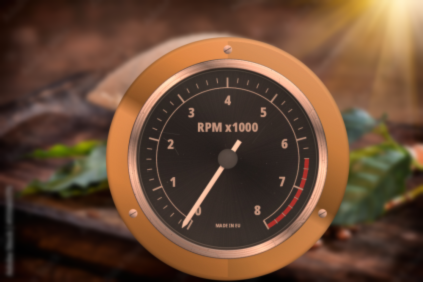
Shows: 100 rpm
